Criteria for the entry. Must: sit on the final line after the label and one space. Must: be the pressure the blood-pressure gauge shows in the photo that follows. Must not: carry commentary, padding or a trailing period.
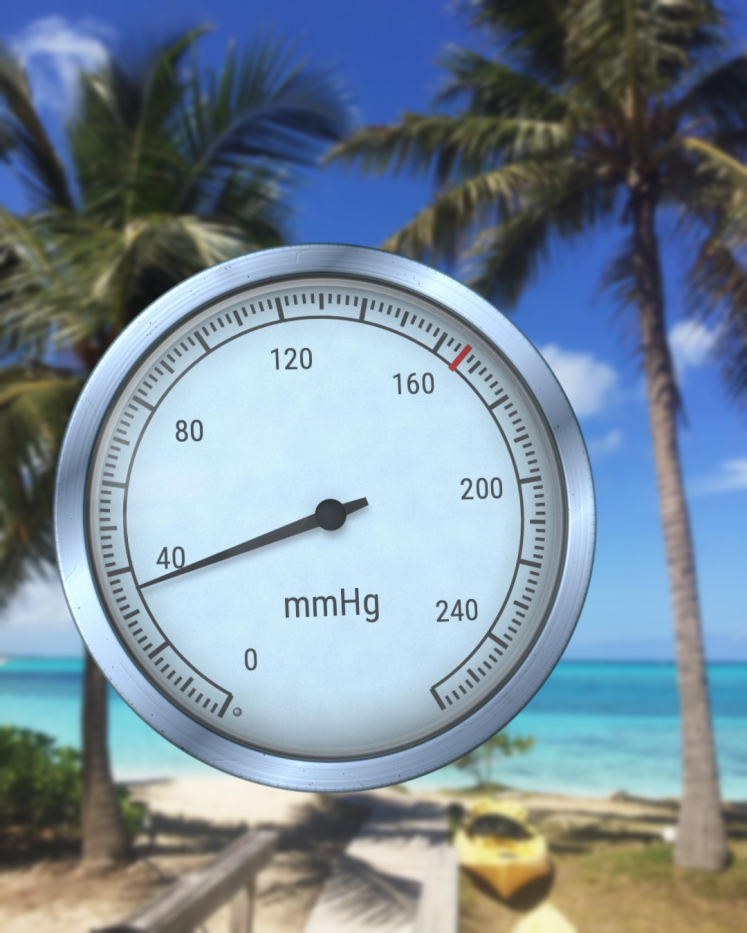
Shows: 35 mmHg
